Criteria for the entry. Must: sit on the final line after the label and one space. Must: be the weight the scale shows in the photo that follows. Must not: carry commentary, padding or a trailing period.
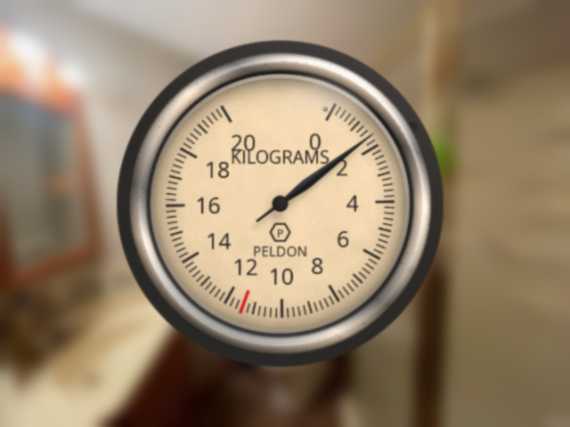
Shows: 1.6 kg
